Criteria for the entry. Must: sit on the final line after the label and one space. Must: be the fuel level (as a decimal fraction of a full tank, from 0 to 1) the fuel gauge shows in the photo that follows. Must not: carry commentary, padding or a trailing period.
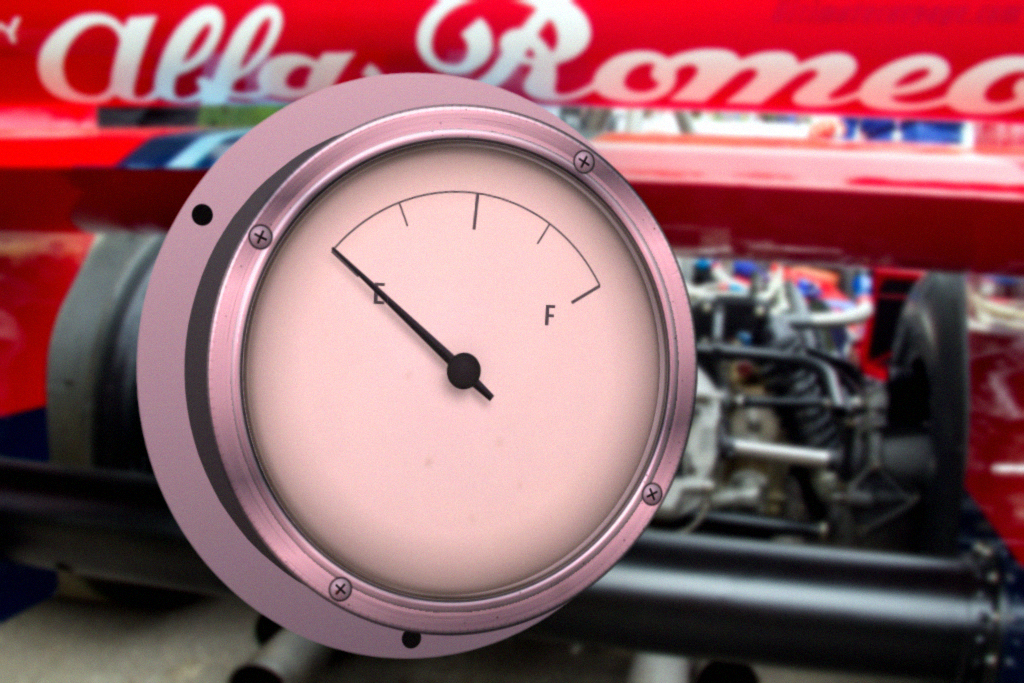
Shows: 0
